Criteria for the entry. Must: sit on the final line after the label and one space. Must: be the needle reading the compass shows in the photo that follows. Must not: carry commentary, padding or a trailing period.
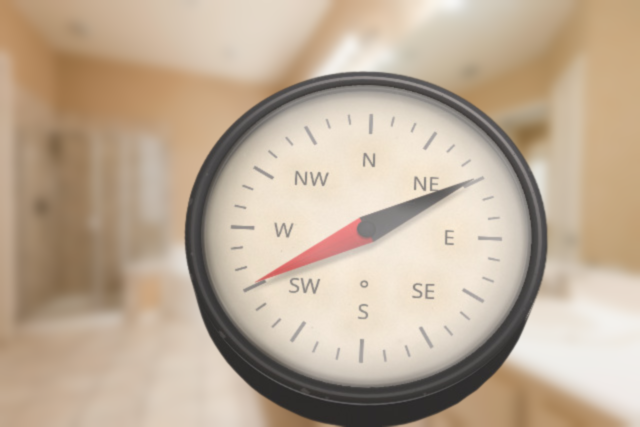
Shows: 240 °
